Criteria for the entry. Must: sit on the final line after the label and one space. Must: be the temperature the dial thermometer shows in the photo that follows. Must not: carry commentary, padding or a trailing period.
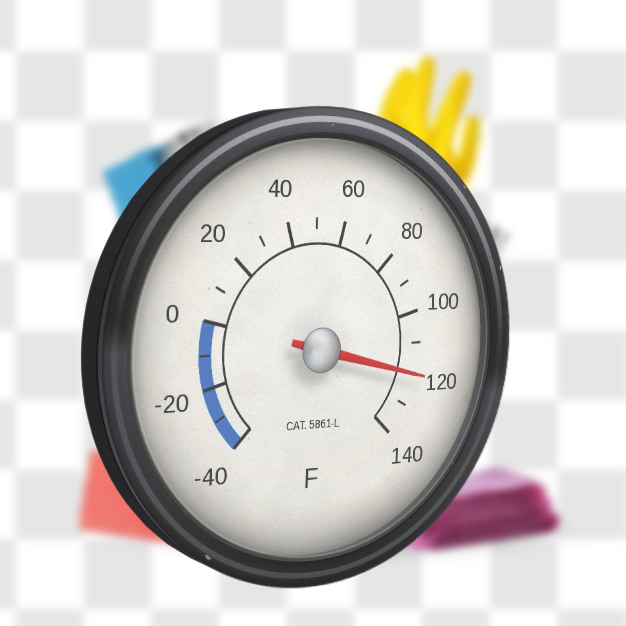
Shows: 120 °F
